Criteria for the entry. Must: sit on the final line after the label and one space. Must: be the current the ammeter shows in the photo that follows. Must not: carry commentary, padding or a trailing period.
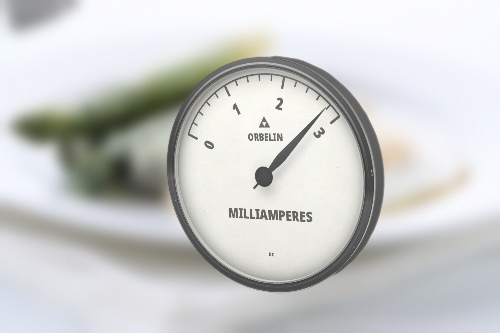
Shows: 2.8 mA
